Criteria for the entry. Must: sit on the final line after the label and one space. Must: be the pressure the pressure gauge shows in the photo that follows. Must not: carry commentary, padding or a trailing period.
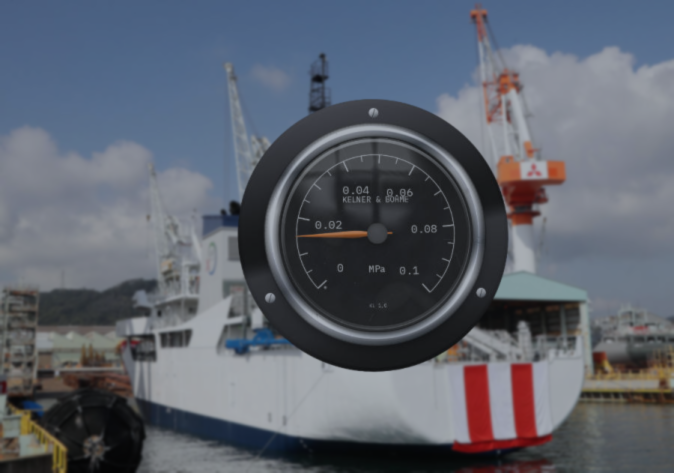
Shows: 0.015 MPa
